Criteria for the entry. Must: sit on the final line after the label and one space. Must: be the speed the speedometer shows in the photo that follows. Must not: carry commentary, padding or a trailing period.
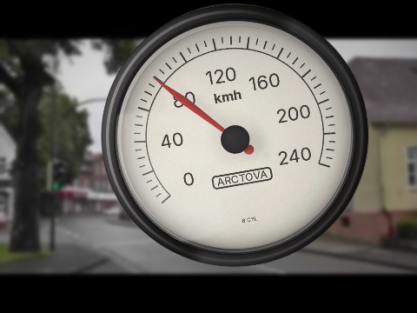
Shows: 80 km/h
